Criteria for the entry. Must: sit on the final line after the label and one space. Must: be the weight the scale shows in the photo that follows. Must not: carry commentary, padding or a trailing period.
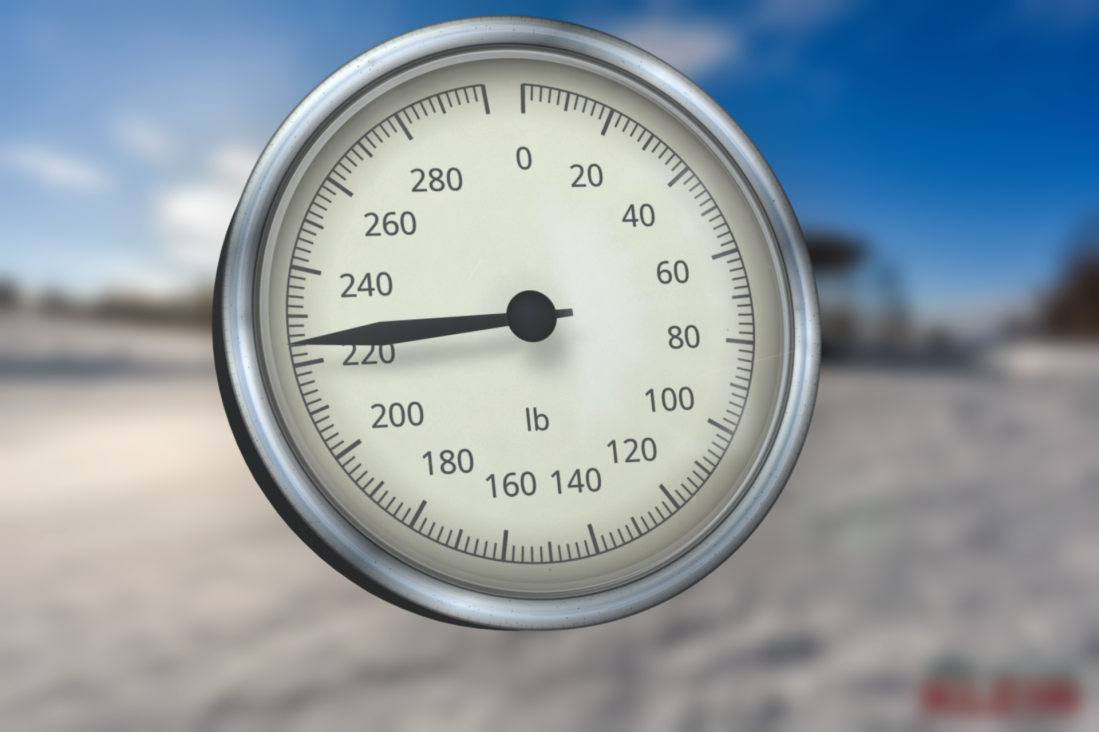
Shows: 224 lb
